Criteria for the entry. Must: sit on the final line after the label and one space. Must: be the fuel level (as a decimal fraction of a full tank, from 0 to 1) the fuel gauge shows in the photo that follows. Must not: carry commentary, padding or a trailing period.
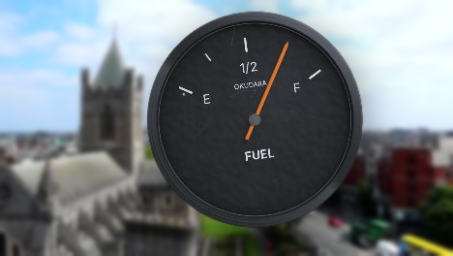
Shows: 0.75
